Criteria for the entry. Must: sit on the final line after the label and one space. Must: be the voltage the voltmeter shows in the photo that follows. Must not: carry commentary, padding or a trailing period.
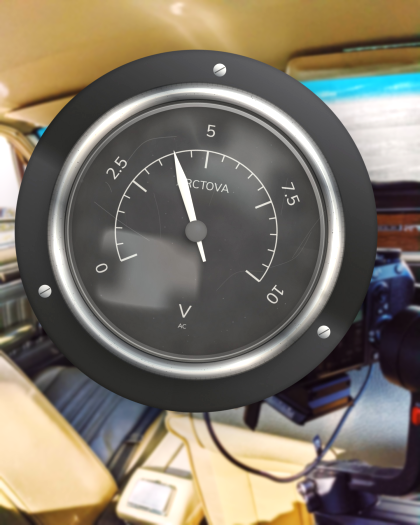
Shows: 4 V
